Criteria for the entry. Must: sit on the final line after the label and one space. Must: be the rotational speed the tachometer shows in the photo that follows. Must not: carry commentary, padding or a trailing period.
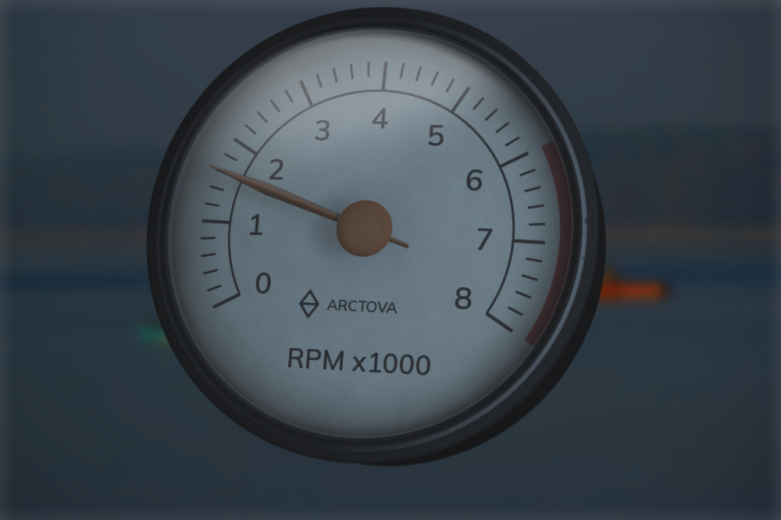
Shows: 1600 rpm
